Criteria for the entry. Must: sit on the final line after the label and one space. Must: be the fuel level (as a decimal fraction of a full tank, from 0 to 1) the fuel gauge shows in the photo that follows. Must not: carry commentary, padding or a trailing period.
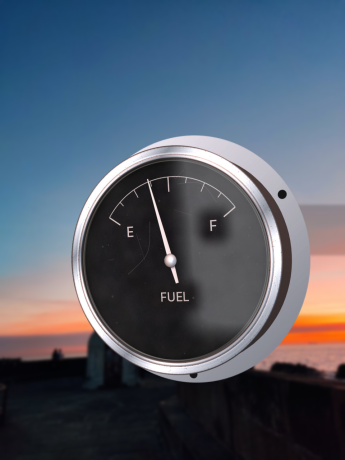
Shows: 0.375
